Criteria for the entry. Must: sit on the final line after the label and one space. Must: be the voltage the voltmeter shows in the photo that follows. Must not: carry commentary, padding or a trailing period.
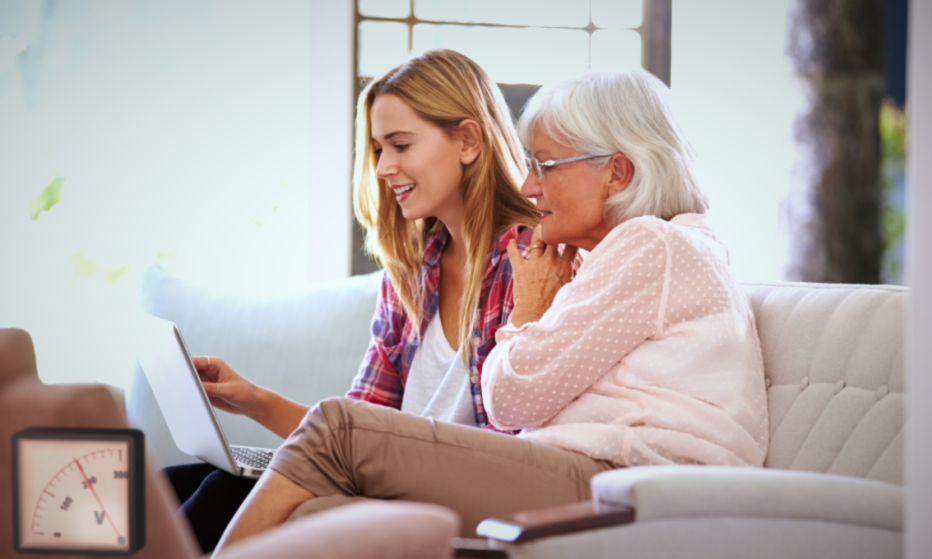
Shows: 200 V
